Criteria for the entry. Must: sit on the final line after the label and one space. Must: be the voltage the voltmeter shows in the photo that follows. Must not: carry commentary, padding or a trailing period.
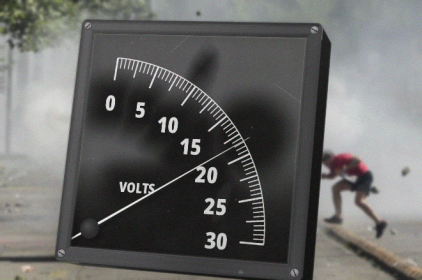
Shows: 18.5 V
